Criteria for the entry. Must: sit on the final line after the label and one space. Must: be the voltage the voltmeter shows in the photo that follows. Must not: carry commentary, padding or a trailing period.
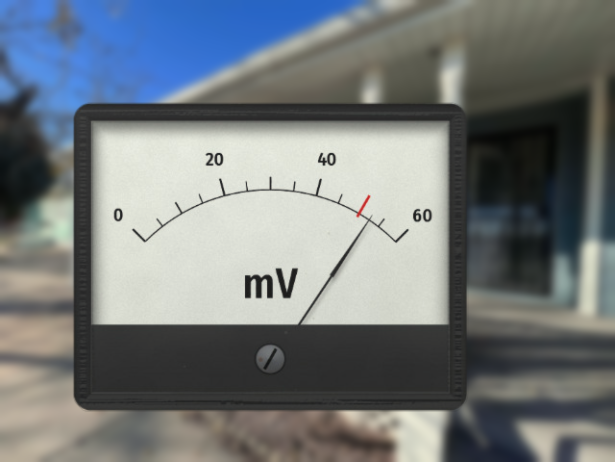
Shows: 52.5 mV
